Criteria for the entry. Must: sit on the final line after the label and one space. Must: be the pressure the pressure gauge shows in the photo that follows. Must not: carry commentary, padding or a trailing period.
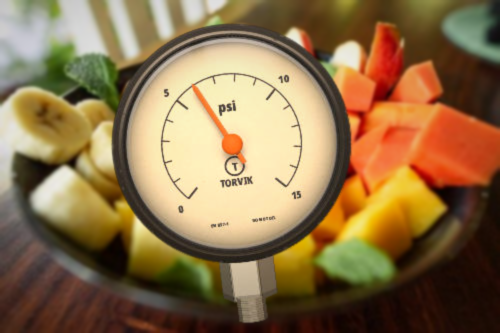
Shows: 6 psi
